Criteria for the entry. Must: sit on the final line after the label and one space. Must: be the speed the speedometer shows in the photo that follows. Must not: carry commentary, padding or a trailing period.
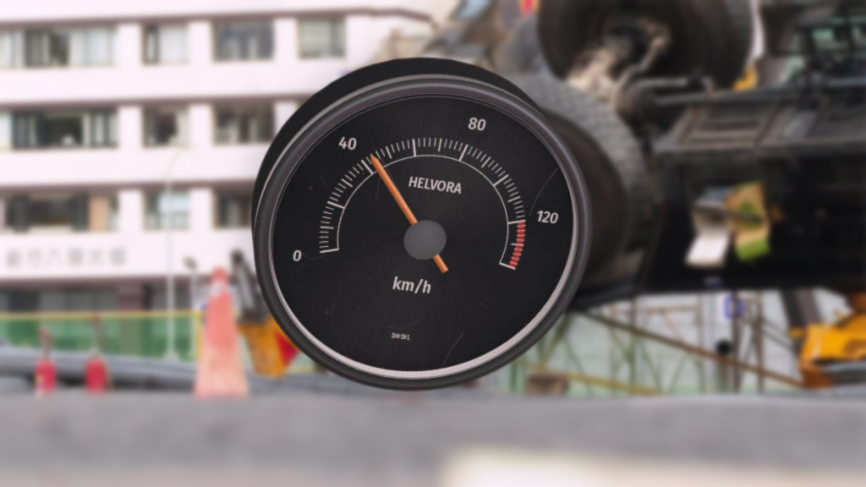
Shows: 44 km/h
